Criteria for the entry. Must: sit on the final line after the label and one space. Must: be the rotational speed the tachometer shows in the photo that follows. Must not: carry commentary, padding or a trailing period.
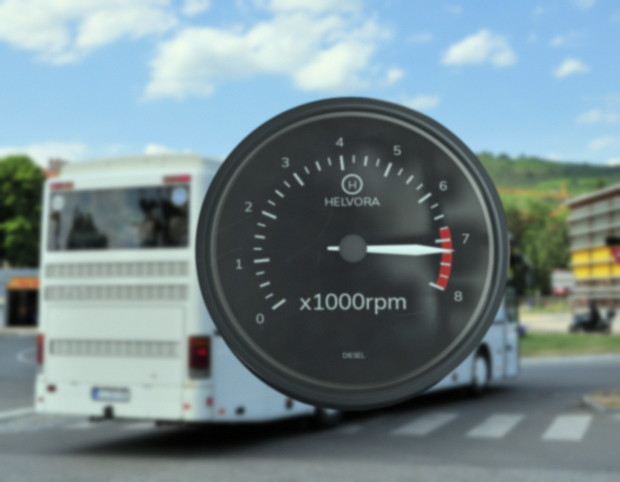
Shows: 7250 rpm
